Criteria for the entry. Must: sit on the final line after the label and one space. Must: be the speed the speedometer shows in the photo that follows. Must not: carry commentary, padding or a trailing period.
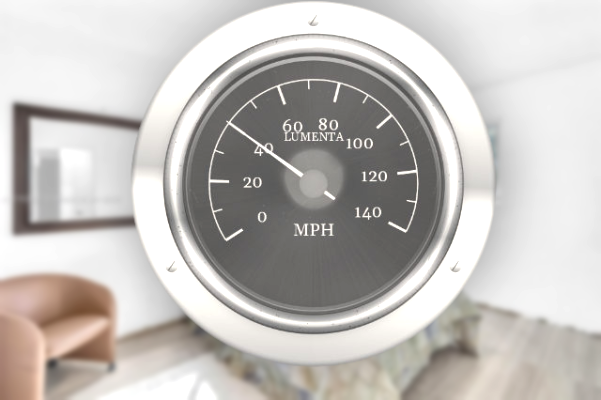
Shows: 40 mph
